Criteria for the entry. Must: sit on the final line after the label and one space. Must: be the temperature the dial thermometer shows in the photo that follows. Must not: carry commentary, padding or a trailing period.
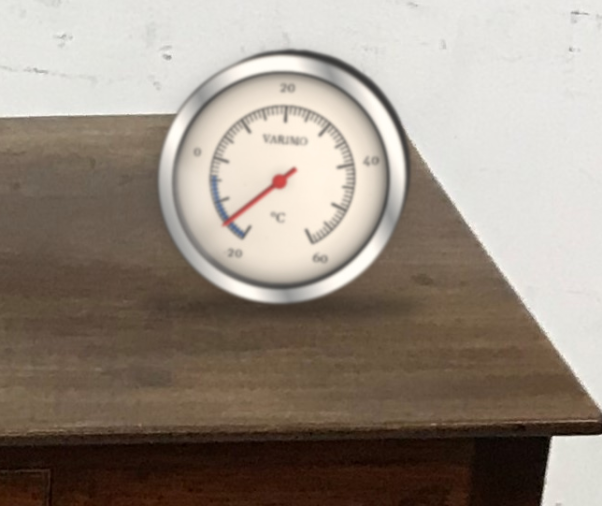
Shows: -15 °C
